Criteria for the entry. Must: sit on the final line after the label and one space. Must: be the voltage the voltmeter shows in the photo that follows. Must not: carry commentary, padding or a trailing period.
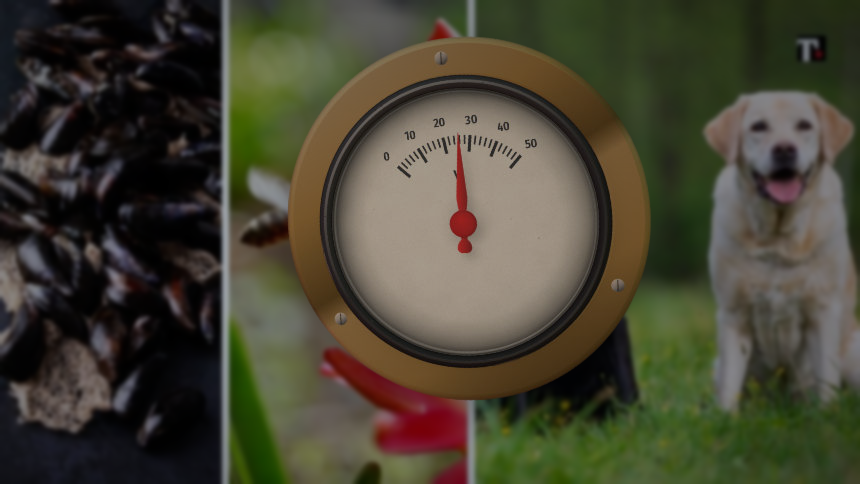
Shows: 26 V
